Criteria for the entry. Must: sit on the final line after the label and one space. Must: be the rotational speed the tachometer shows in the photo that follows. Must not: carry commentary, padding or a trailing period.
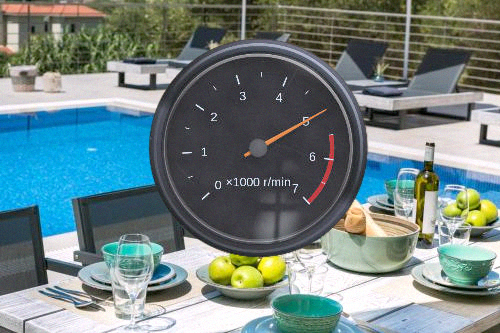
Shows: 5000 rpm
